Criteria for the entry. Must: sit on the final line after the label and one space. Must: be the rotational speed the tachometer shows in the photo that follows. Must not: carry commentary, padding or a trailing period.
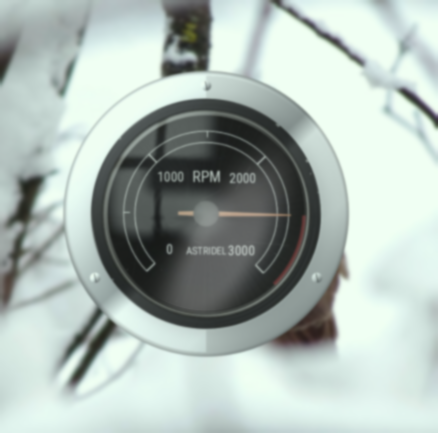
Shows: 2500 rpm
